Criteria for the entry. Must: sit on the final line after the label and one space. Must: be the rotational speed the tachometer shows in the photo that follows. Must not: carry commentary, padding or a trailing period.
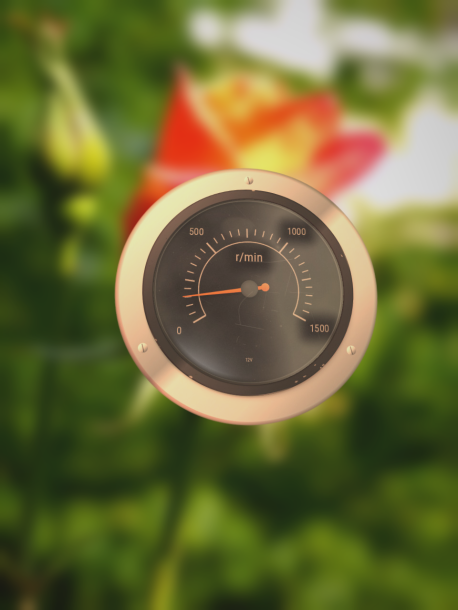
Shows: 150 rpm
